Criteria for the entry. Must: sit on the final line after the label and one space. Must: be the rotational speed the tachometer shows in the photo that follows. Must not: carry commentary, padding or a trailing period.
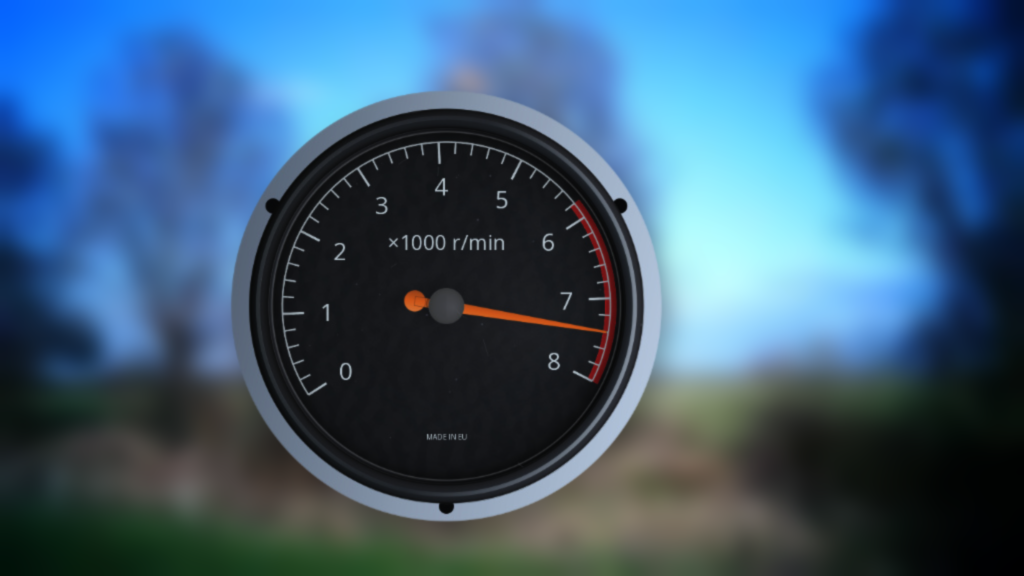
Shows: 7400 rpm
